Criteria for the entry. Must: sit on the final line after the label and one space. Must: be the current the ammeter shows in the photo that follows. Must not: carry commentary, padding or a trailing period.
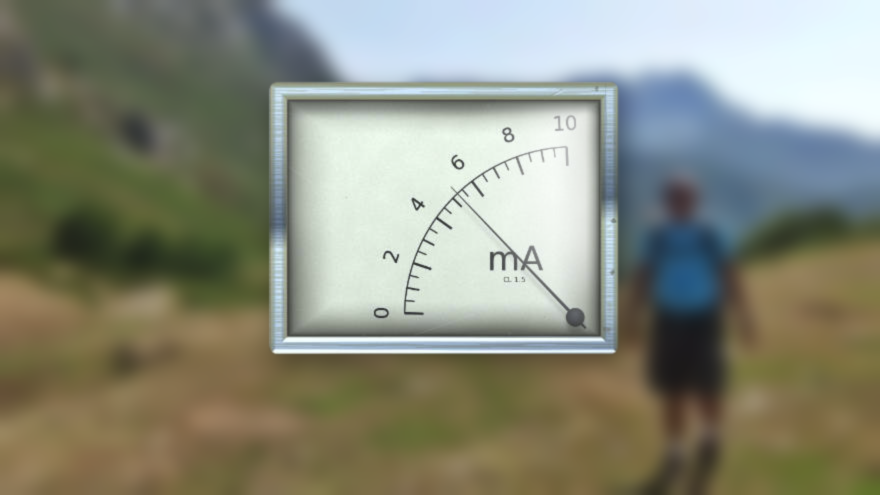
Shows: 5.25 mA
